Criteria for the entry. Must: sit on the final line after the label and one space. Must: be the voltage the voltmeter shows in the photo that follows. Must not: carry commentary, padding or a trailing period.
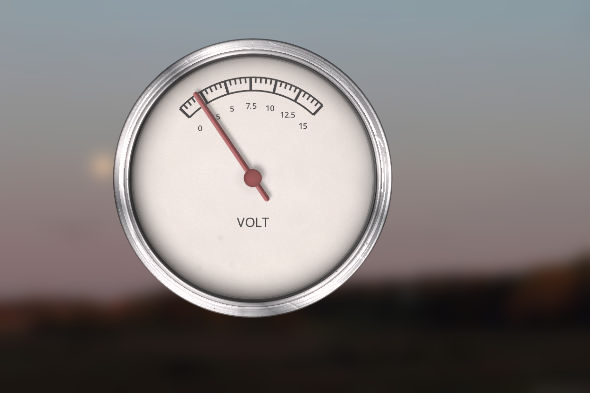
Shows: 2 V
